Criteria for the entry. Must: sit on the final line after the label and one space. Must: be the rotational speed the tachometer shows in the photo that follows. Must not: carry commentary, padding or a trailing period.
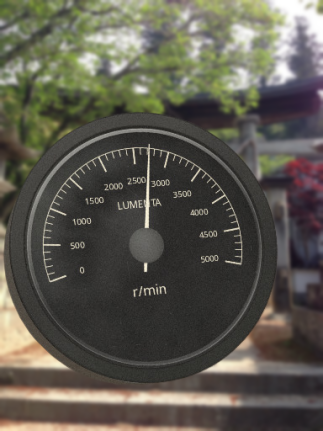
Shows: 2700 rpm
